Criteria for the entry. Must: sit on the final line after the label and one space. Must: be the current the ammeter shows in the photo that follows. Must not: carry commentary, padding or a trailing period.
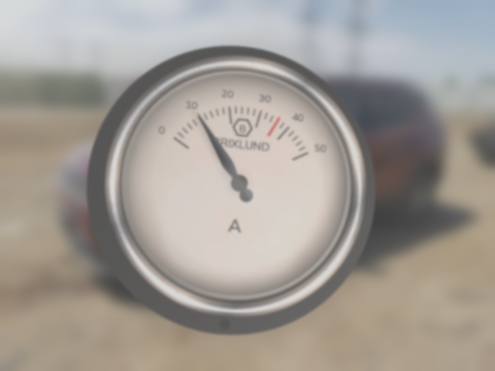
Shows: 10 A
